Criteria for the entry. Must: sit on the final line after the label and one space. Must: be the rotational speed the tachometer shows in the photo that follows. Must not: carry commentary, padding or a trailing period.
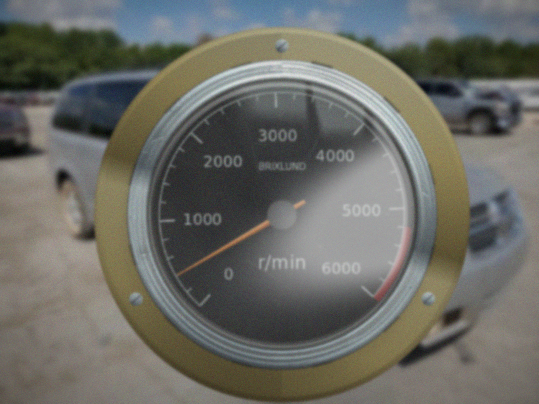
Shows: 400 rpm
